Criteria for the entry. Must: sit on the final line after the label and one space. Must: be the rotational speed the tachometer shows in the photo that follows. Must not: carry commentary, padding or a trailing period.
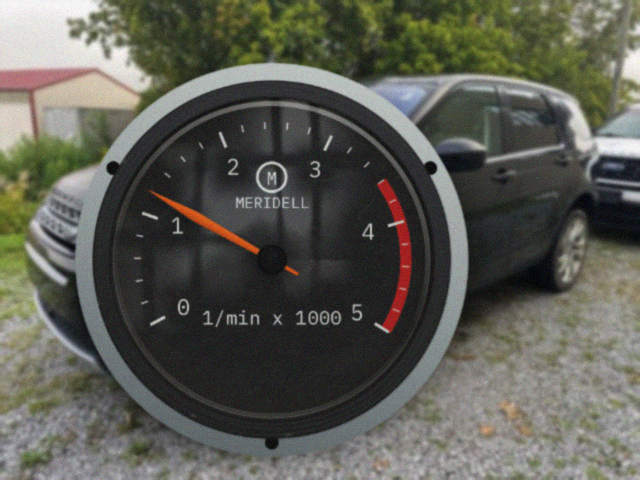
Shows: 1200 rpm
